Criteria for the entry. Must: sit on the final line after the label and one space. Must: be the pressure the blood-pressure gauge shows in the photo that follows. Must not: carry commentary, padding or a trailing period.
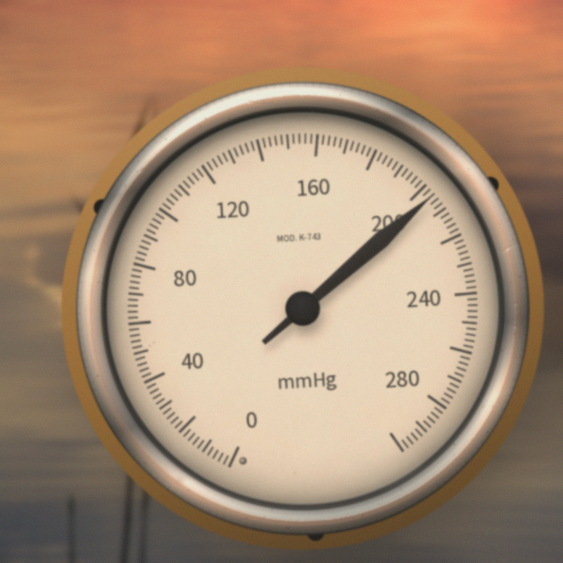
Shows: 204 mmHg
